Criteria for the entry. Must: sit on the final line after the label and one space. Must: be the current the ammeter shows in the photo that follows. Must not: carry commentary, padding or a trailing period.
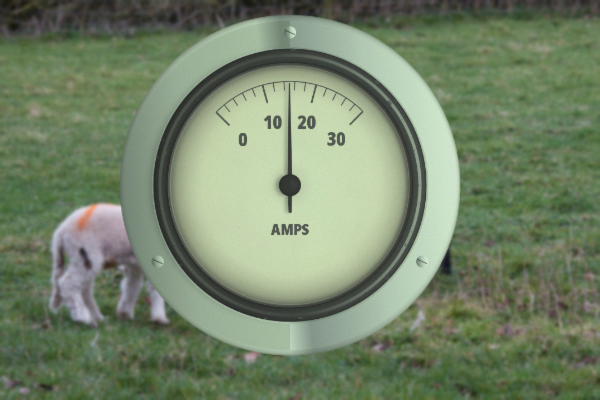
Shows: 15 A
